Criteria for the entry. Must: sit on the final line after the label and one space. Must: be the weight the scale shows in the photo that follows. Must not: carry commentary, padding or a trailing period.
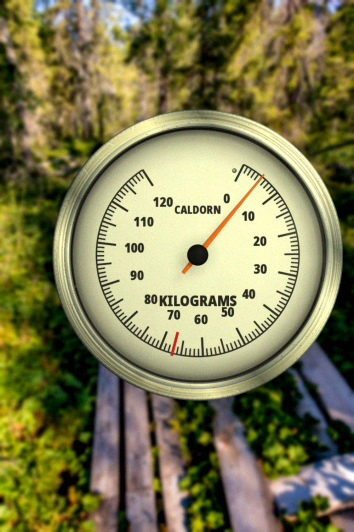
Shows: 5 kg
